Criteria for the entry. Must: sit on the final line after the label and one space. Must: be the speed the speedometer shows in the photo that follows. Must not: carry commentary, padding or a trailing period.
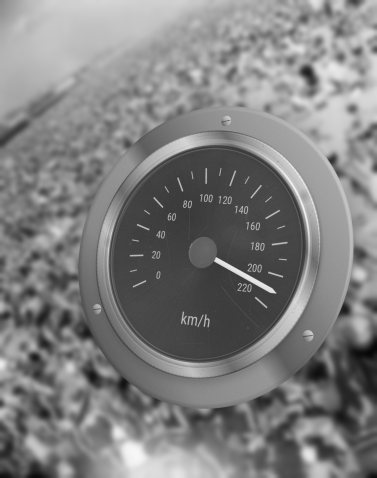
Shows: 210 km/h
